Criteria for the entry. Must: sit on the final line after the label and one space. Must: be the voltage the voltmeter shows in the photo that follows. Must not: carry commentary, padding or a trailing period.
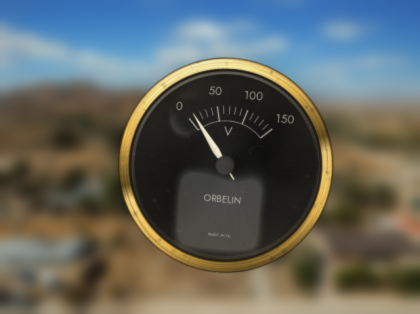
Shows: 10 V
